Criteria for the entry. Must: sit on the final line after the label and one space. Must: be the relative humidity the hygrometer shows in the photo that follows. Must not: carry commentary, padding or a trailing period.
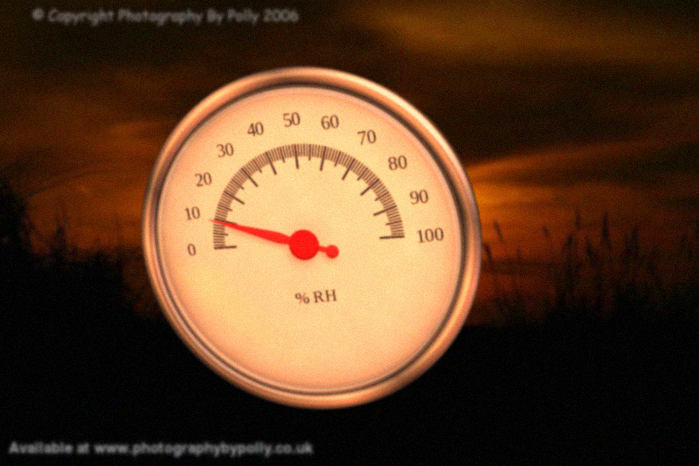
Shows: 10 %
